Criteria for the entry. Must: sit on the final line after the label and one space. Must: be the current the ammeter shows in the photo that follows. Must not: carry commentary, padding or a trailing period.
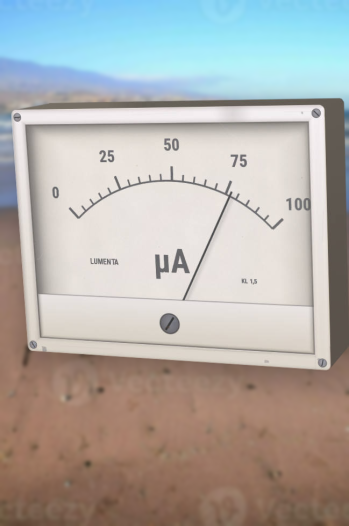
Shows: 77.5 µA
